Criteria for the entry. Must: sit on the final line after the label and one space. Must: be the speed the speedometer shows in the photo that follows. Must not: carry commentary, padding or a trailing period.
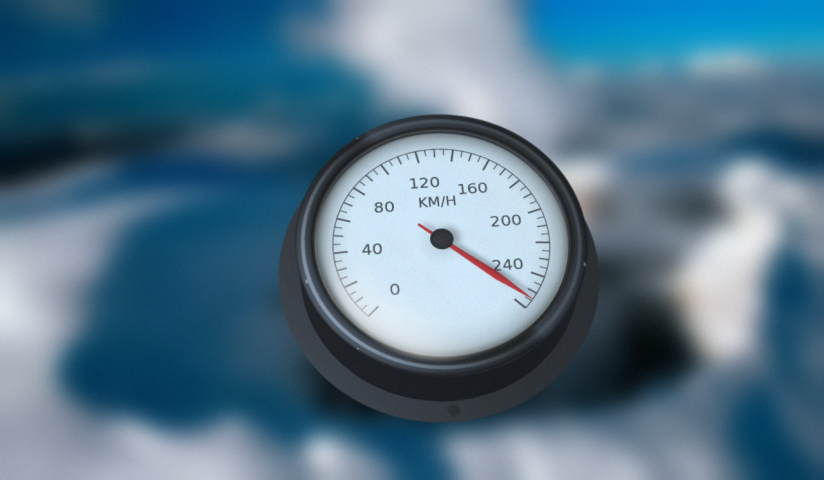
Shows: 255 km/h
